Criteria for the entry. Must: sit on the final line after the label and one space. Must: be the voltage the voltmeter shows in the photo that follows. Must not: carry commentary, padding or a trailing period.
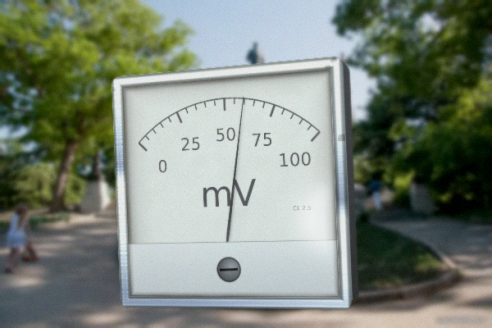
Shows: 60 mV
